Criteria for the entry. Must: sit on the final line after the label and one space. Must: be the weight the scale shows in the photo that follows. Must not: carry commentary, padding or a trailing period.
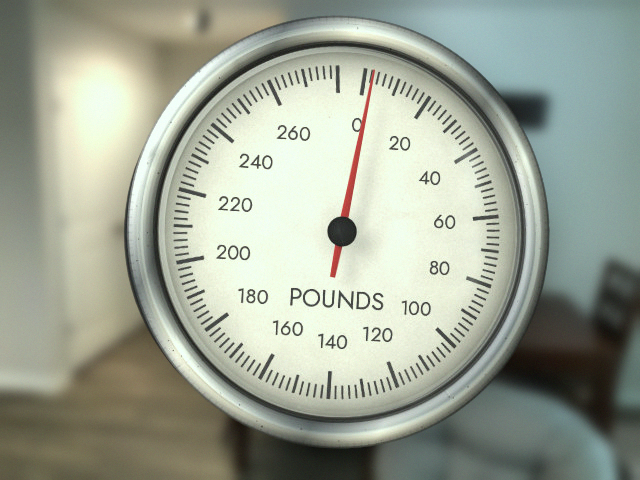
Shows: 2 lb
